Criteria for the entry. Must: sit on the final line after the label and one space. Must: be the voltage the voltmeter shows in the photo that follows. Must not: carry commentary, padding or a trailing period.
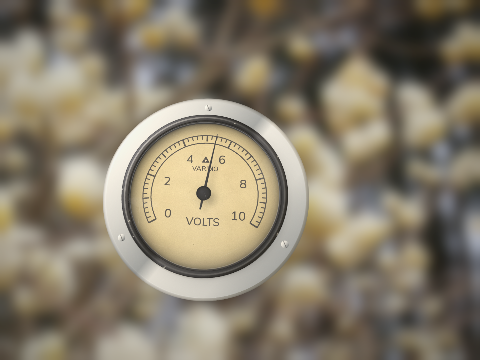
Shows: 5.4 V
